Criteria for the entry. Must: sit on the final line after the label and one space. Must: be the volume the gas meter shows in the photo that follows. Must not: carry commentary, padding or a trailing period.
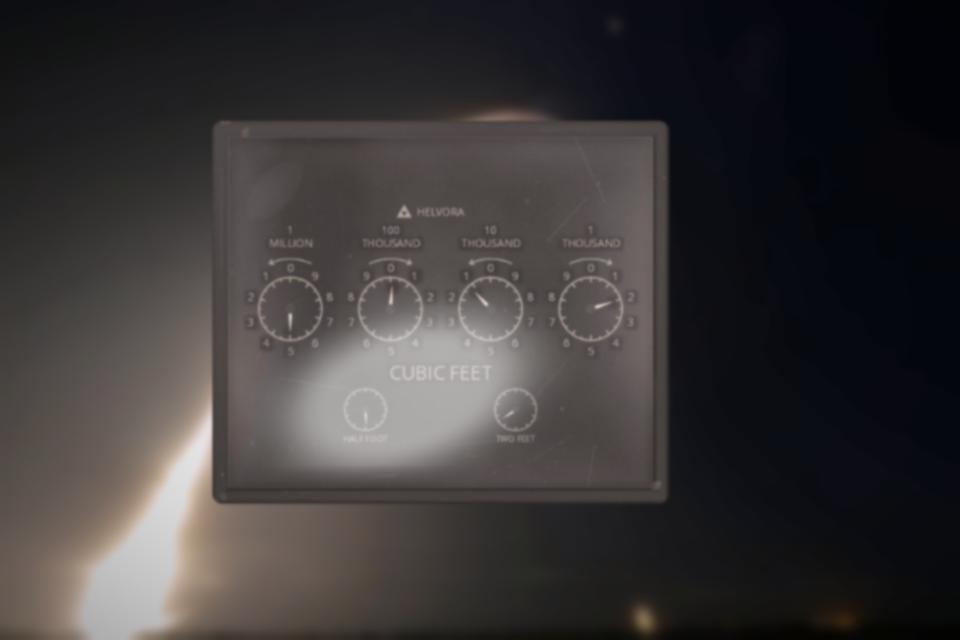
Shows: 501200 ft³
